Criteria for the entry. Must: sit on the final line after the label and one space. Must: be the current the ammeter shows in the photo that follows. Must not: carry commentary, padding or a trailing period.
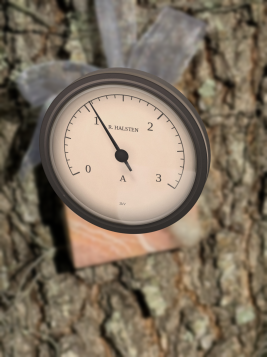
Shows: 1.1 A
